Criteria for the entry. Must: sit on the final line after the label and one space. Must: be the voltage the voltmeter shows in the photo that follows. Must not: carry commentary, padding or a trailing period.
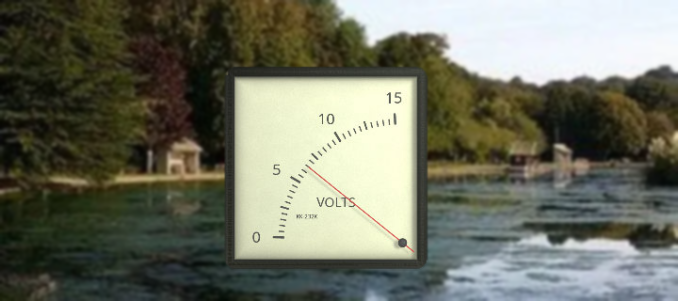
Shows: 6.5 V
